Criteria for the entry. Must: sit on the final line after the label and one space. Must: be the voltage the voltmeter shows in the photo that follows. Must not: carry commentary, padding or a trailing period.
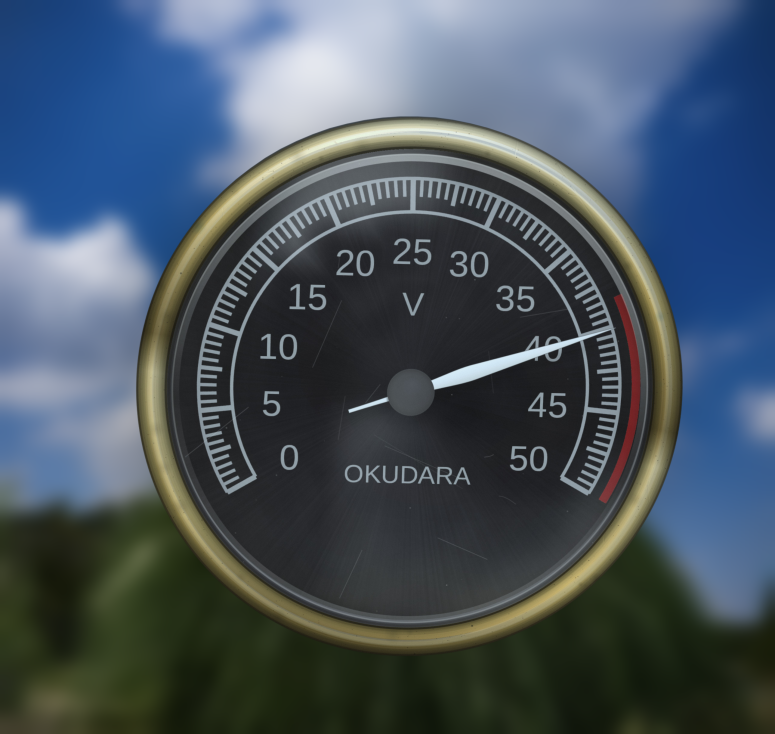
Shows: 40 V
